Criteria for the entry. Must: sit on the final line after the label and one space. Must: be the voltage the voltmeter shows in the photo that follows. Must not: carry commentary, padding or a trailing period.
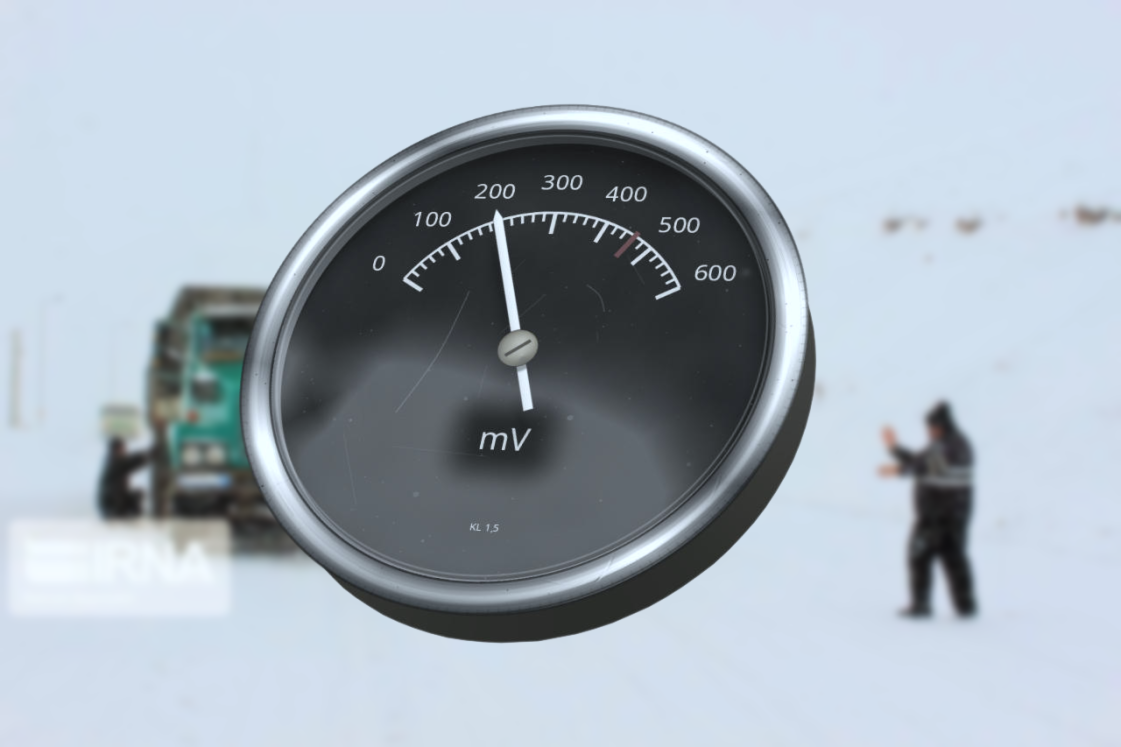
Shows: 200 mV
